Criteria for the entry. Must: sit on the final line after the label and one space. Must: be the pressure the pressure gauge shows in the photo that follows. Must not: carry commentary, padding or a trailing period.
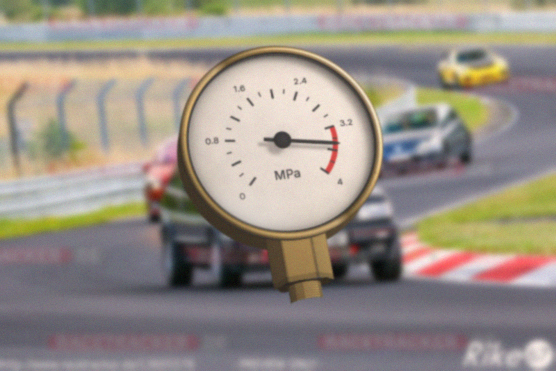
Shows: 3.5 MPa
